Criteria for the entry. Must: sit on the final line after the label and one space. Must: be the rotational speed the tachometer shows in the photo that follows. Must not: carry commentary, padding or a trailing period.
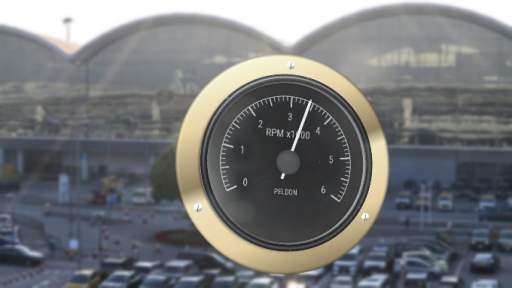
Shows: 3400 rpm
